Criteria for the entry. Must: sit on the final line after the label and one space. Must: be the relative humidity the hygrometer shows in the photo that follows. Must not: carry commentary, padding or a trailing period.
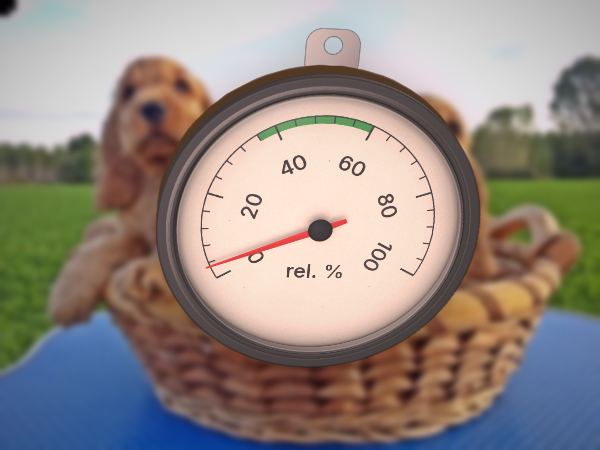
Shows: 4 %
